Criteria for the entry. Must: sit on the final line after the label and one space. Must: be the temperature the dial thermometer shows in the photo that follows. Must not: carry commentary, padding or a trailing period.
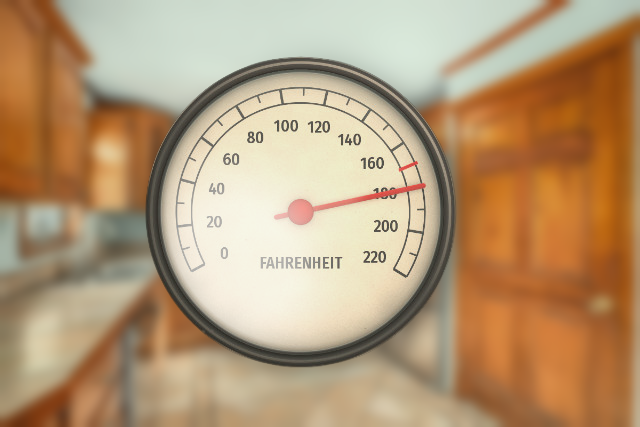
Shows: 180 °F
